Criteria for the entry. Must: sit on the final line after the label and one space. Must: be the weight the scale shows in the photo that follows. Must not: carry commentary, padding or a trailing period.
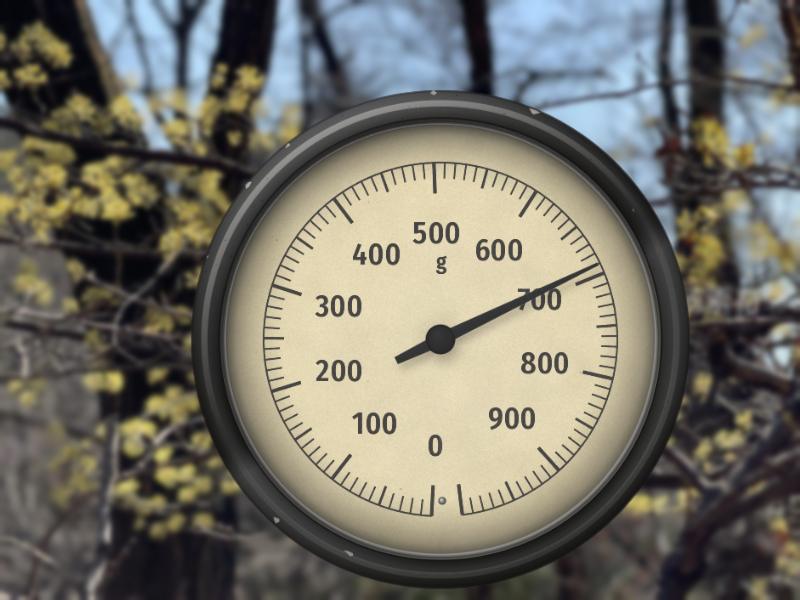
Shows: 690 g
